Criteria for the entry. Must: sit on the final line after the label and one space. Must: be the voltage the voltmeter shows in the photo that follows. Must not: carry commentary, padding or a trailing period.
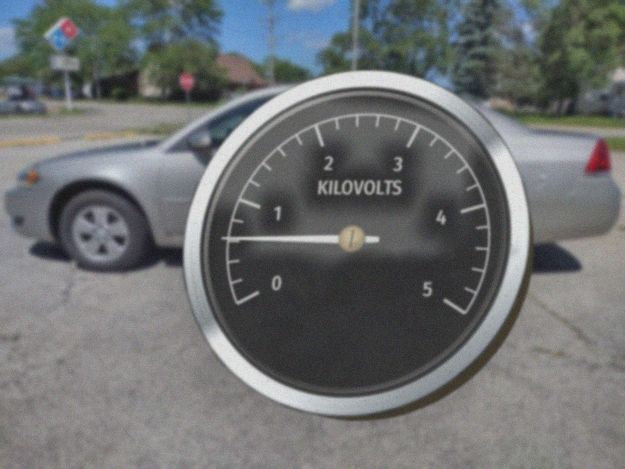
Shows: 0.6 kV
